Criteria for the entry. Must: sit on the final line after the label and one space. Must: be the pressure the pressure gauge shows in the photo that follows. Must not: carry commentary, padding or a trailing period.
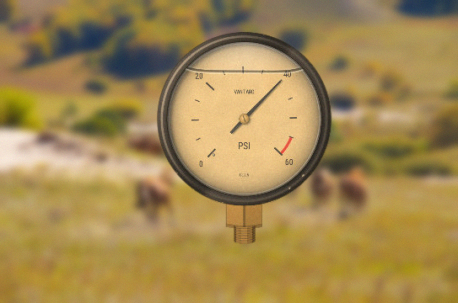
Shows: 40 psi
